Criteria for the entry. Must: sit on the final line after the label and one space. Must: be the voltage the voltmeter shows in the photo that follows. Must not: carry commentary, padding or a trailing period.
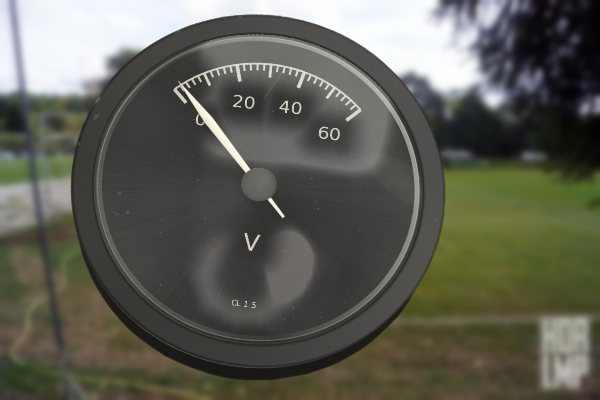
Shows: 2 V
